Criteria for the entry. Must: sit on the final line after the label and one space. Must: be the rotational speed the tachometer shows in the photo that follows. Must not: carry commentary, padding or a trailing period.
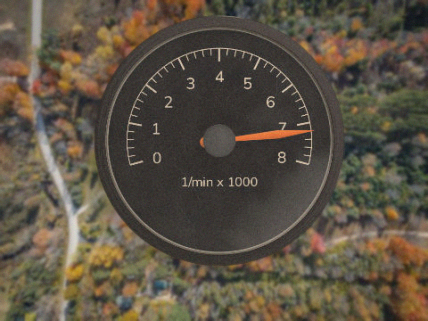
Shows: 7200 rpm
